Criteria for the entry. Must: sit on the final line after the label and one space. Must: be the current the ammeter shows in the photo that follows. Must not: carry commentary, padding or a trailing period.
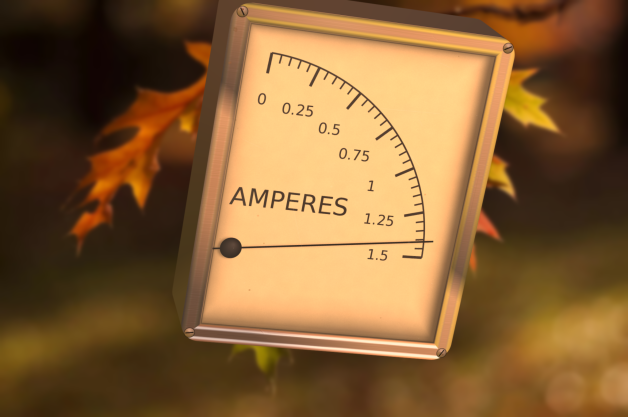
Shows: 1.4 A
